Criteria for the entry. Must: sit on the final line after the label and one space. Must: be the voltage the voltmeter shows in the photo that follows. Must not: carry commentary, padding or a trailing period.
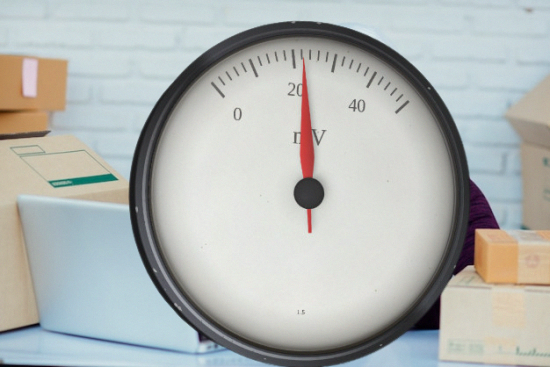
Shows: 22 mV
